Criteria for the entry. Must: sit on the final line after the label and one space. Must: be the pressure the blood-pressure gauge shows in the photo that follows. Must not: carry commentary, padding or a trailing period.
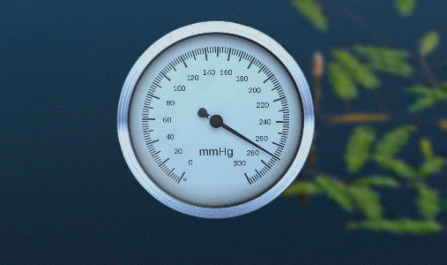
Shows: 270 mmHg
